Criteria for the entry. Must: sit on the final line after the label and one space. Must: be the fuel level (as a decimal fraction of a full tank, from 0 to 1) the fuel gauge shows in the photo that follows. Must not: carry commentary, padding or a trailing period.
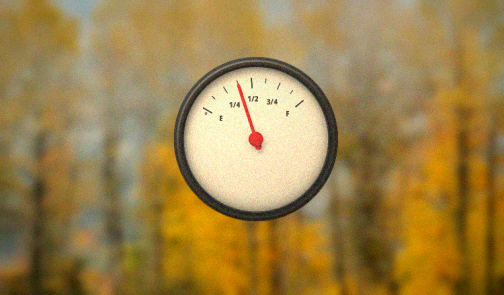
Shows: 0.375
